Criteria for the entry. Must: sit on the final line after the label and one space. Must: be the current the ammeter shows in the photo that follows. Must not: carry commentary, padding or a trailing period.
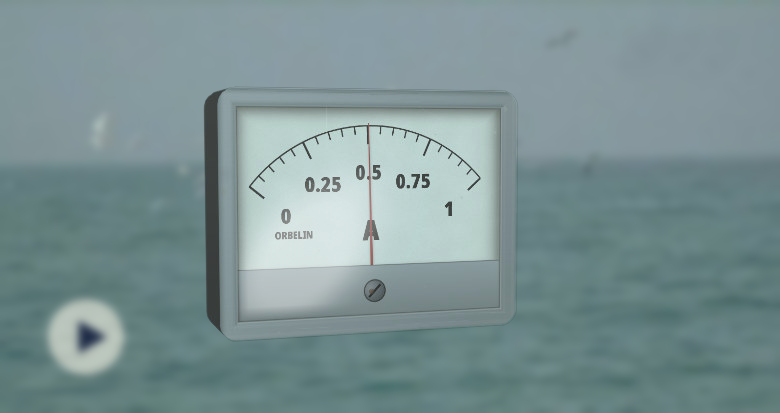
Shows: 0.5 A
